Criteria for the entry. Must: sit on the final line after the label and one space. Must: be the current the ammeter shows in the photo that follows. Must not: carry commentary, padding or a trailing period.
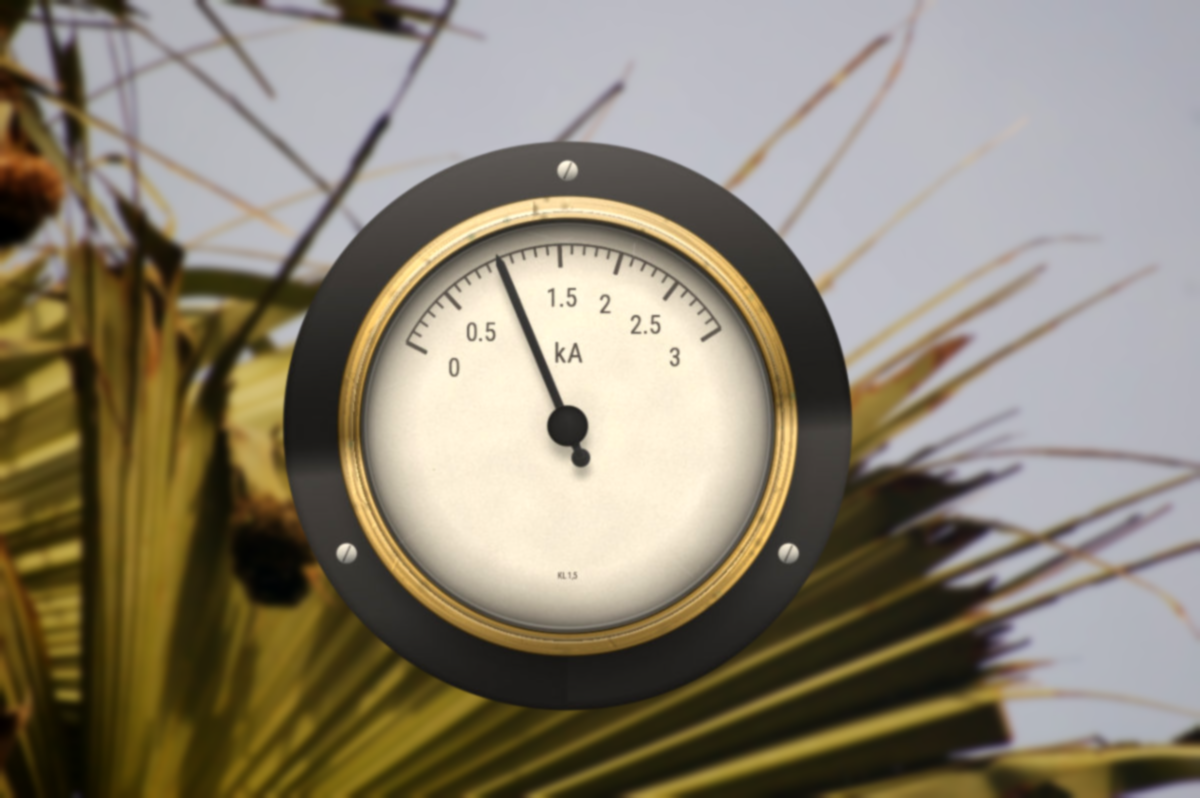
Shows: 1 kA
